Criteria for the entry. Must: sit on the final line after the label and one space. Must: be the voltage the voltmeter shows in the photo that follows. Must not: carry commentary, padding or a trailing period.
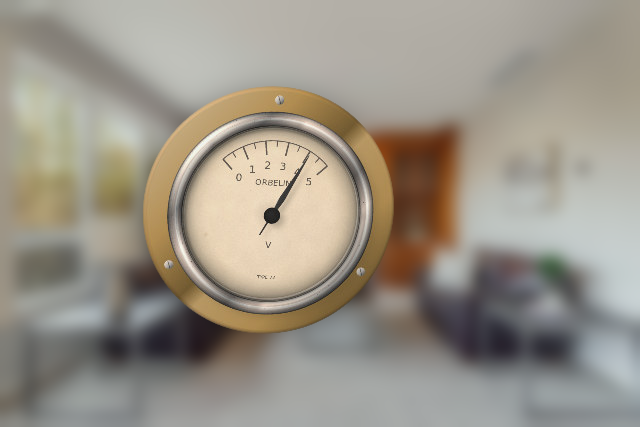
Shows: 4 V
